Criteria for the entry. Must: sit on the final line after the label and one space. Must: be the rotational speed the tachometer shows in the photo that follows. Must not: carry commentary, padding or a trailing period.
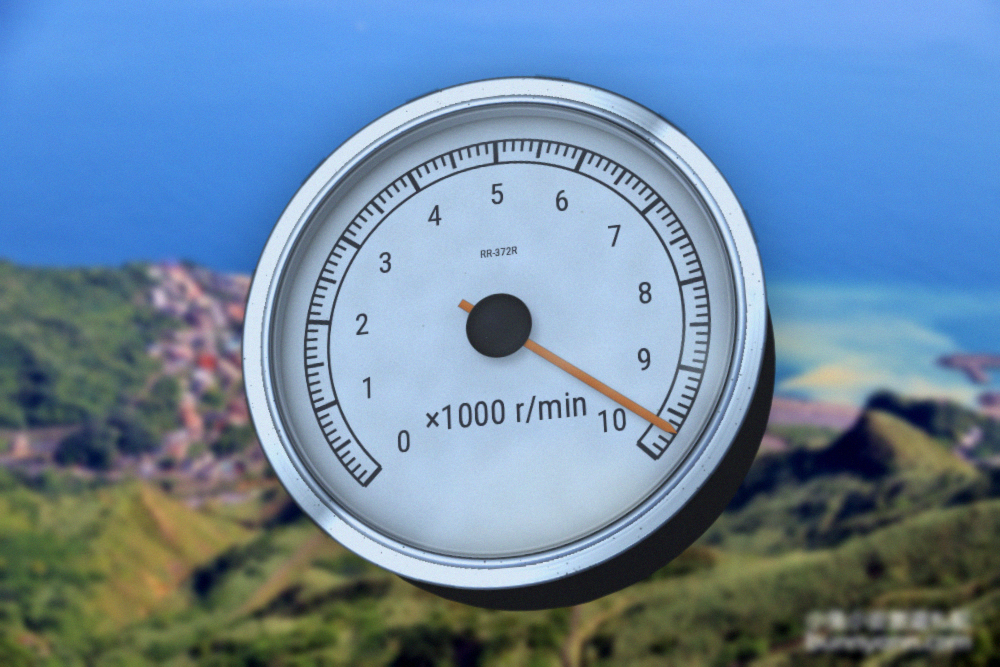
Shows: 9700 rpm
